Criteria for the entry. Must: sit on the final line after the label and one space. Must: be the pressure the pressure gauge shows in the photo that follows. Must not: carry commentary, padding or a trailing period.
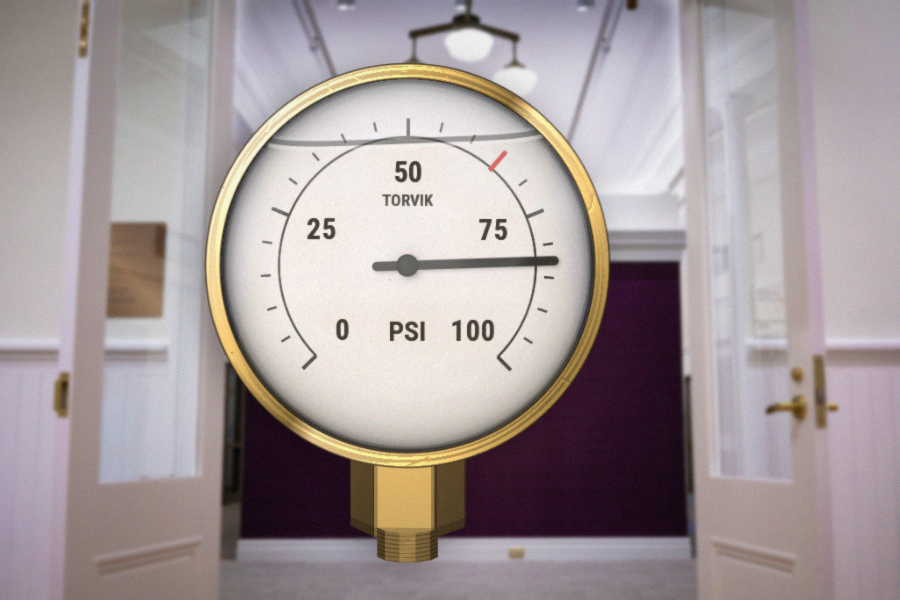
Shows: 82.5 psi
